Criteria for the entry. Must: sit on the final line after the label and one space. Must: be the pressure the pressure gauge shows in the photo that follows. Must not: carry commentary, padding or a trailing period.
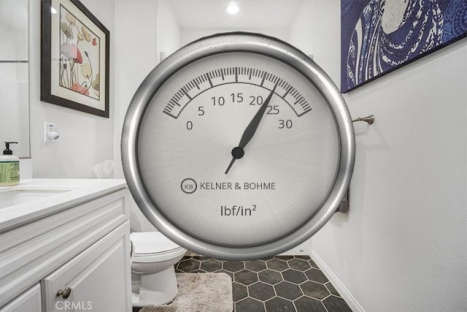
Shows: 22.5 psi
